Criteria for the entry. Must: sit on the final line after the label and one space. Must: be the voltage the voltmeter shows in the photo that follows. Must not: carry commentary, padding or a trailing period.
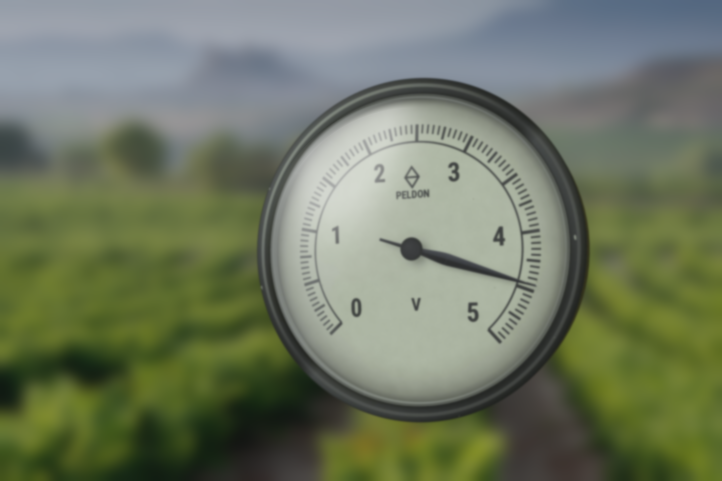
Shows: 4.45 V
